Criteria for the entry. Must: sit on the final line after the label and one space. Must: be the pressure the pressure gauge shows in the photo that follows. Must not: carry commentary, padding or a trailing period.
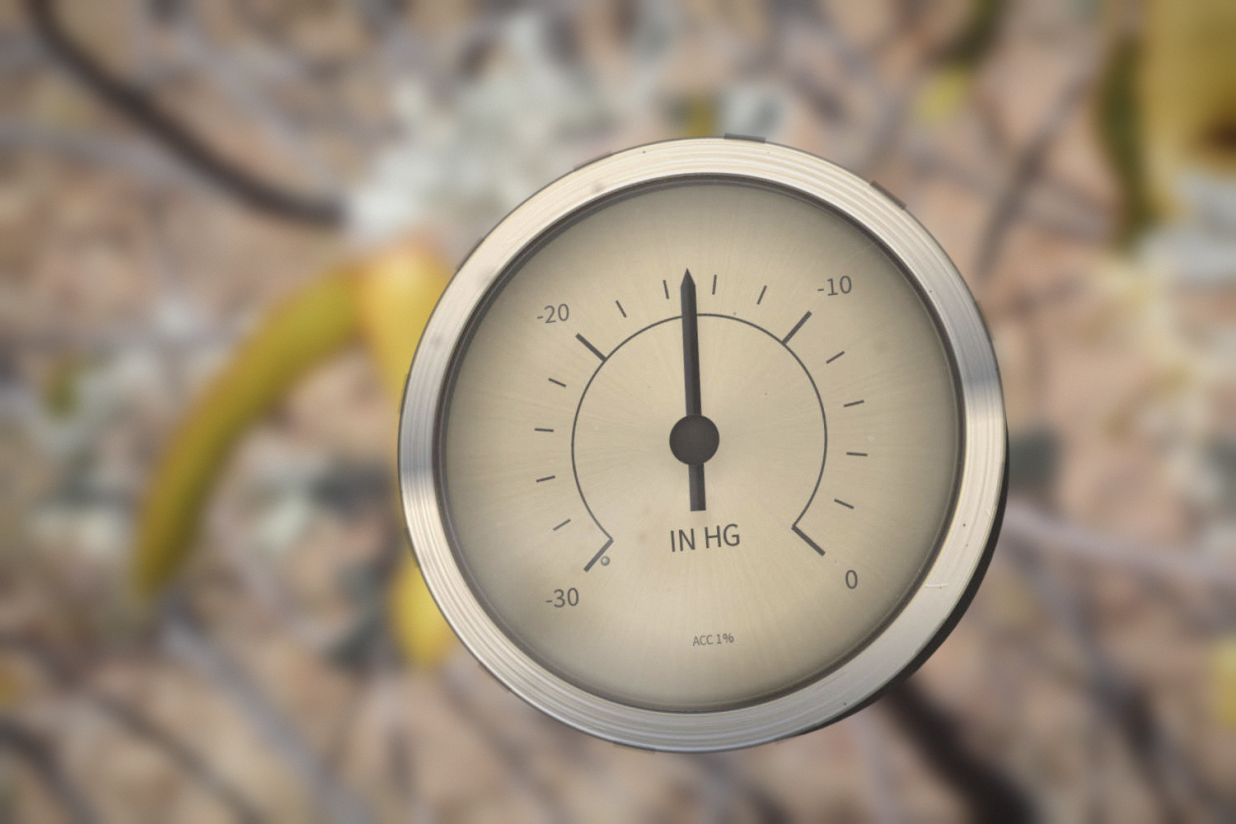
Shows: -15 inHg
